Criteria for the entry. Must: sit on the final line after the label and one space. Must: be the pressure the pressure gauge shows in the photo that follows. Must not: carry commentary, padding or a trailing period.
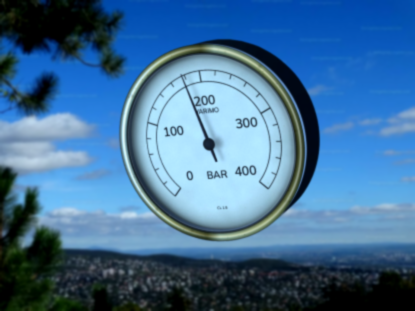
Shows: 180 bar
